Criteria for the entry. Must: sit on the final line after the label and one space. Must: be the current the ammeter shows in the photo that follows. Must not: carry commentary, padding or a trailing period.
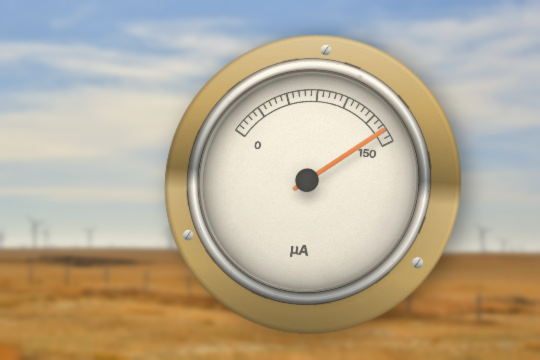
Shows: 140 µA
